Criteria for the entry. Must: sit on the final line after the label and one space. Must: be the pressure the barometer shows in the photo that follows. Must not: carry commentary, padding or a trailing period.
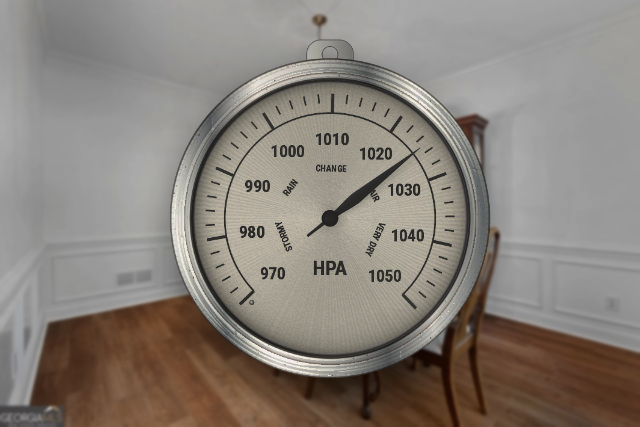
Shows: 1025 hPa
